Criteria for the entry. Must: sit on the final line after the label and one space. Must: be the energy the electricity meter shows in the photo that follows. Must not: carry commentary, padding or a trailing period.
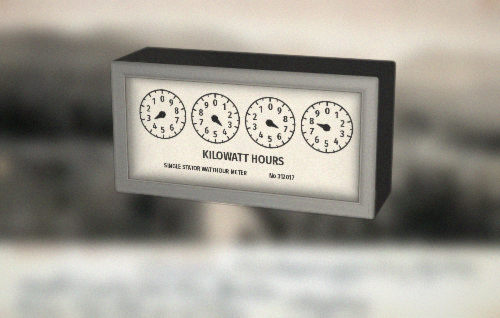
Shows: 3368 kWh
